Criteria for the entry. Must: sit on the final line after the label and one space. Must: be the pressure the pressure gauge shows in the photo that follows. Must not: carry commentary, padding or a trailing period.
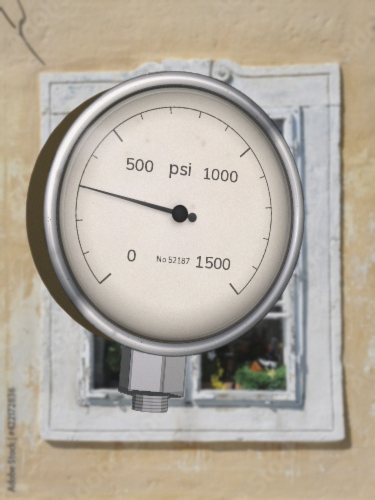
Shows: 300 psi
